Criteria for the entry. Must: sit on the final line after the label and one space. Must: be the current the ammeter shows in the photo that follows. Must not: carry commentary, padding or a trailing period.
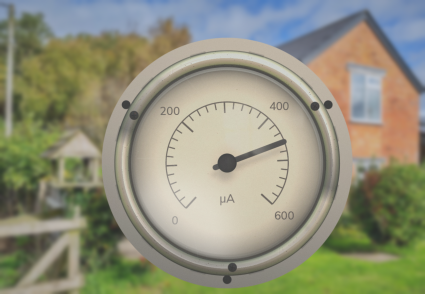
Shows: 460 µA
